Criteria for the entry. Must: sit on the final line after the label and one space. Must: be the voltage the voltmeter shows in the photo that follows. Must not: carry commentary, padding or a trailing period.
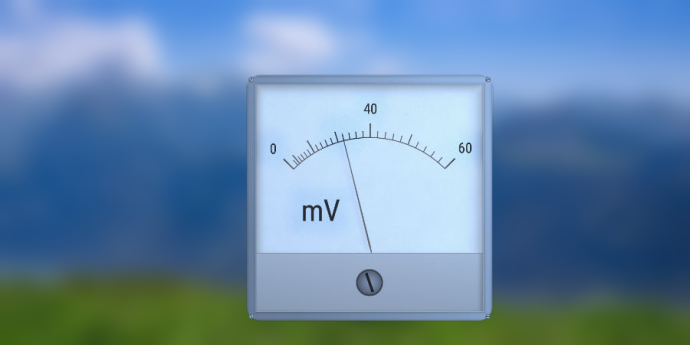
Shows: 32 mV
